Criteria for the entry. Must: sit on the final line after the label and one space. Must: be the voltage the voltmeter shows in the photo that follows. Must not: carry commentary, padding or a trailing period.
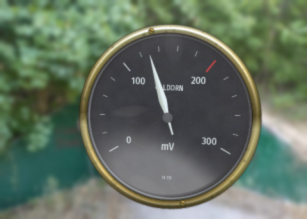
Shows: 130 mV
